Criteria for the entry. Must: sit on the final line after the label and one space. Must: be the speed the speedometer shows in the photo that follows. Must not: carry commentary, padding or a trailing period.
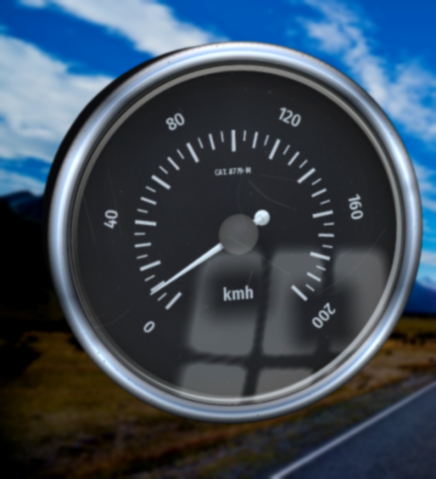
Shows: 10 km/h
